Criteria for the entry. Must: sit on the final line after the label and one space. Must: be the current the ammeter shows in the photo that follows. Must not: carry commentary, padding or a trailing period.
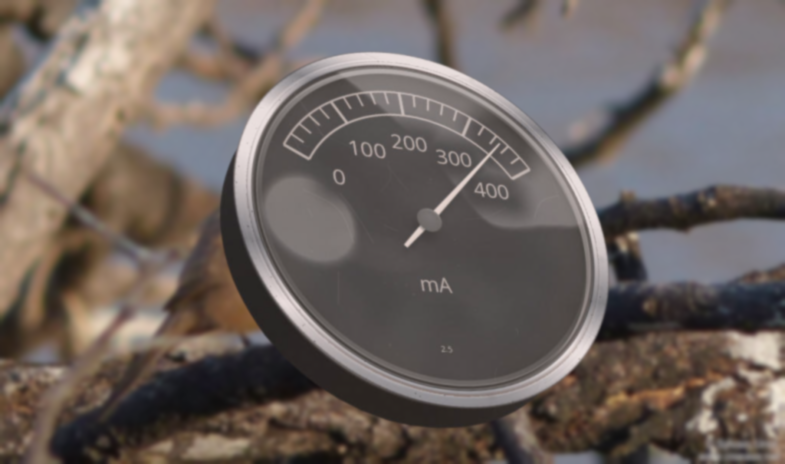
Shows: 350 mA
